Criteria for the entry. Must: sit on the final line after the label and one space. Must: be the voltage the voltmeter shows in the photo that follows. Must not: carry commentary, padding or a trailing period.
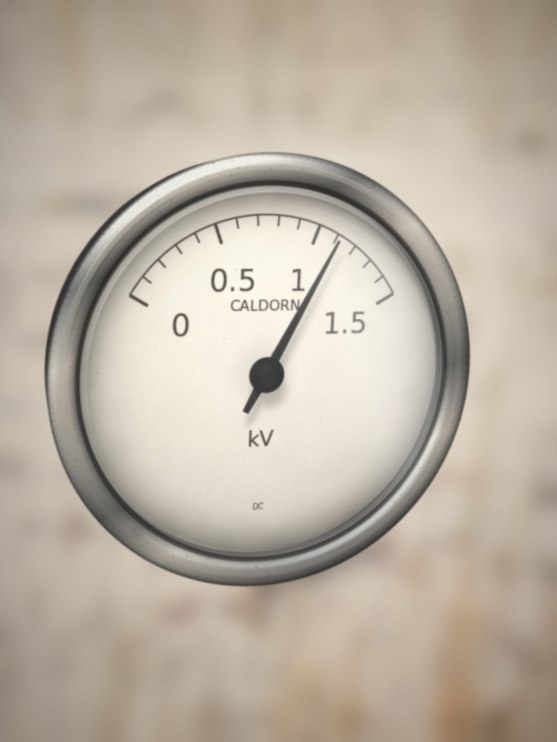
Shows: 1.1 kV
